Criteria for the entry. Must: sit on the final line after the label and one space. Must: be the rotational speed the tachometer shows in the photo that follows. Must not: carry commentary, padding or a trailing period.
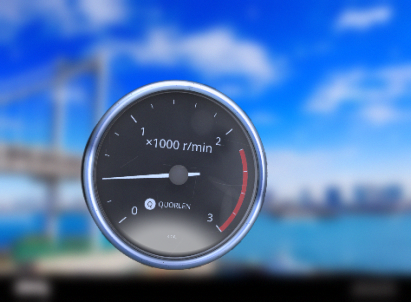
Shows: 400 rpm
